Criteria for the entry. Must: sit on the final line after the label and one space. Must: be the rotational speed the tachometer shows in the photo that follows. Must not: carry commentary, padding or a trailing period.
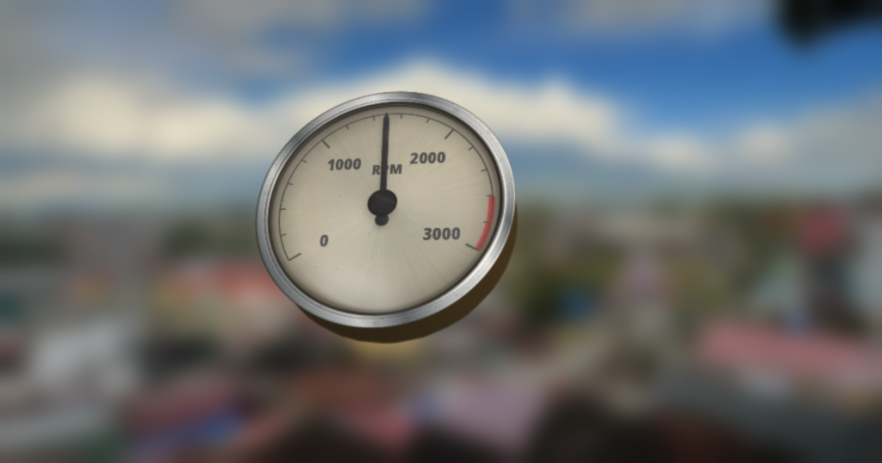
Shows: 1500 rpm
